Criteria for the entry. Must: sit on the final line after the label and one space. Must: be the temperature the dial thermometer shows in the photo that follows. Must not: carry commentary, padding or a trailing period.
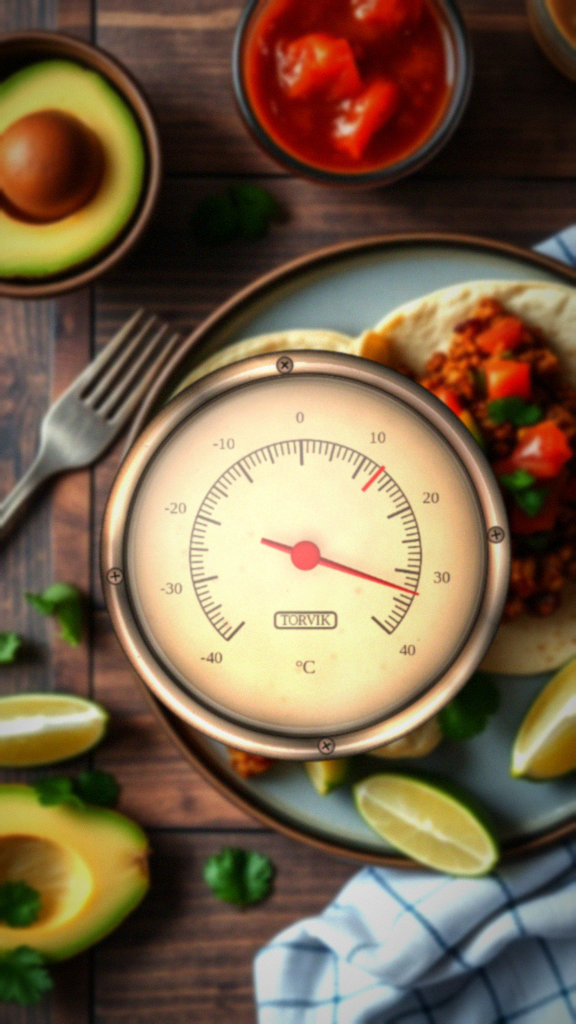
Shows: 33 °C
